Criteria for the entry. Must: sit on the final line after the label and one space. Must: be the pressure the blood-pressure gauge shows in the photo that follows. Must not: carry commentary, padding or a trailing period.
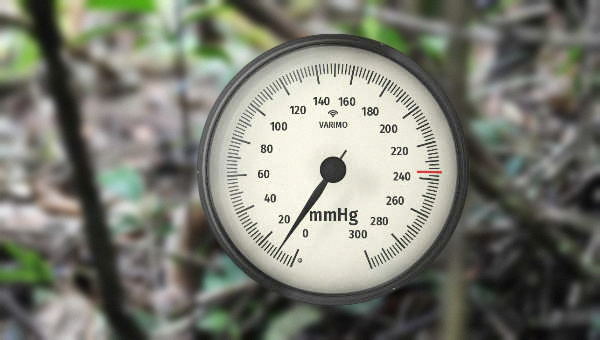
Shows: 10 mmHg
